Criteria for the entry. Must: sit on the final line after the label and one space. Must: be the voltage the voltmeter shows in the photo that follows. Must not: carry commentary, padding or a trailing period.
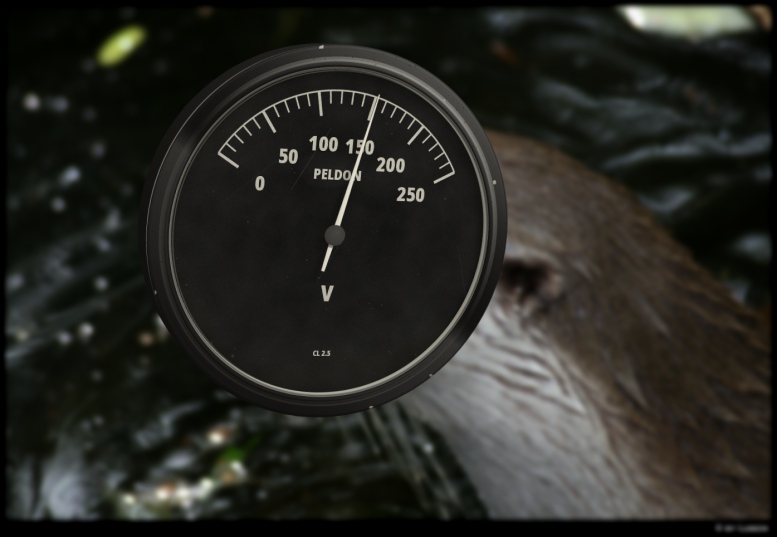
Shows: 150 V
